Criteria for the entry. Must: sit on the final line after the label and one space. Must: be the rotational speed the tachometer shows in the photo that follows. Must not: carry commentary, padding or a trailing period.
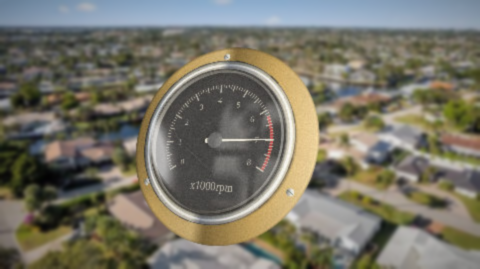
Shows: 7000 rpm
